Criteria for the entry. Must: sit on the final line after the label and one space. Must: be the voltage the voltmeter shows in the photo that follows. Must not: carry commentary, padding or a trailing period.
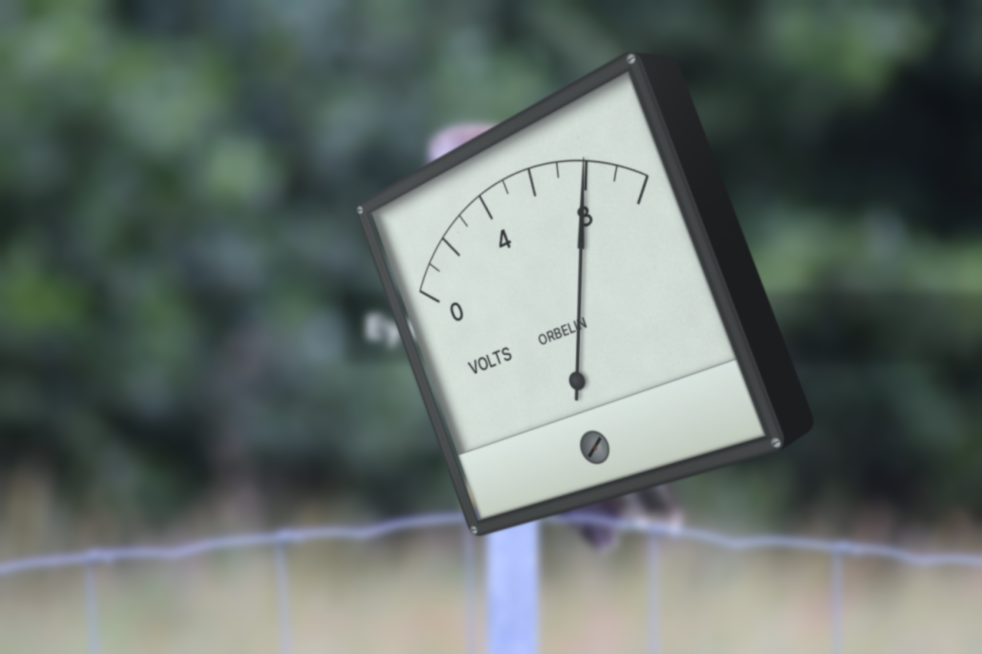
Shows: 8 V
